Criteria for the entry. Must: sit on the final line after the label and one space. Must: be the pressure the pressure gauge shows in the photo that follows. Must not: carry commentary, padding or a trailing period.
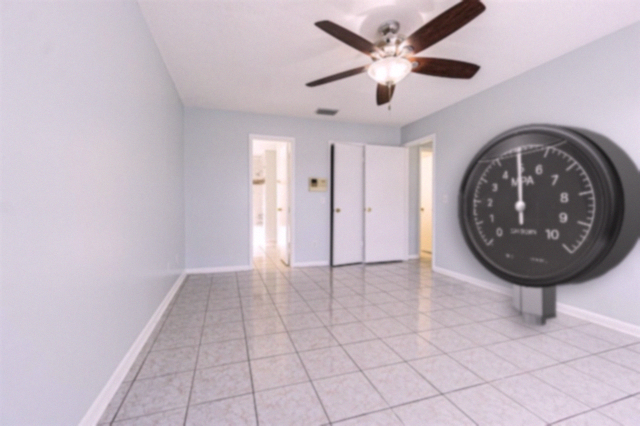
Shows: 5 MPa
